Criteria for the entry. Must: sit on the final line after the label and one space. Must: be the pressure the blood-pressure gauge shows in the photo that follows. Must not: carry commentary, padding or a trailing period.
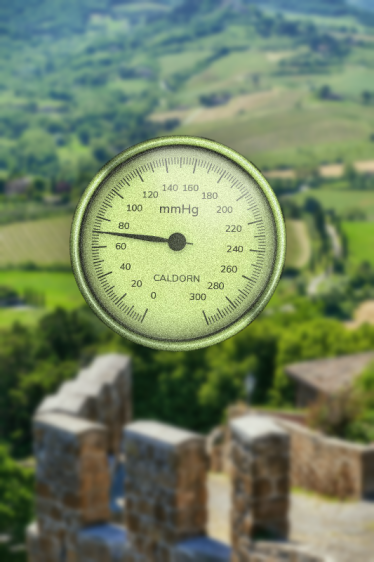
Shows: 70 mmHg
